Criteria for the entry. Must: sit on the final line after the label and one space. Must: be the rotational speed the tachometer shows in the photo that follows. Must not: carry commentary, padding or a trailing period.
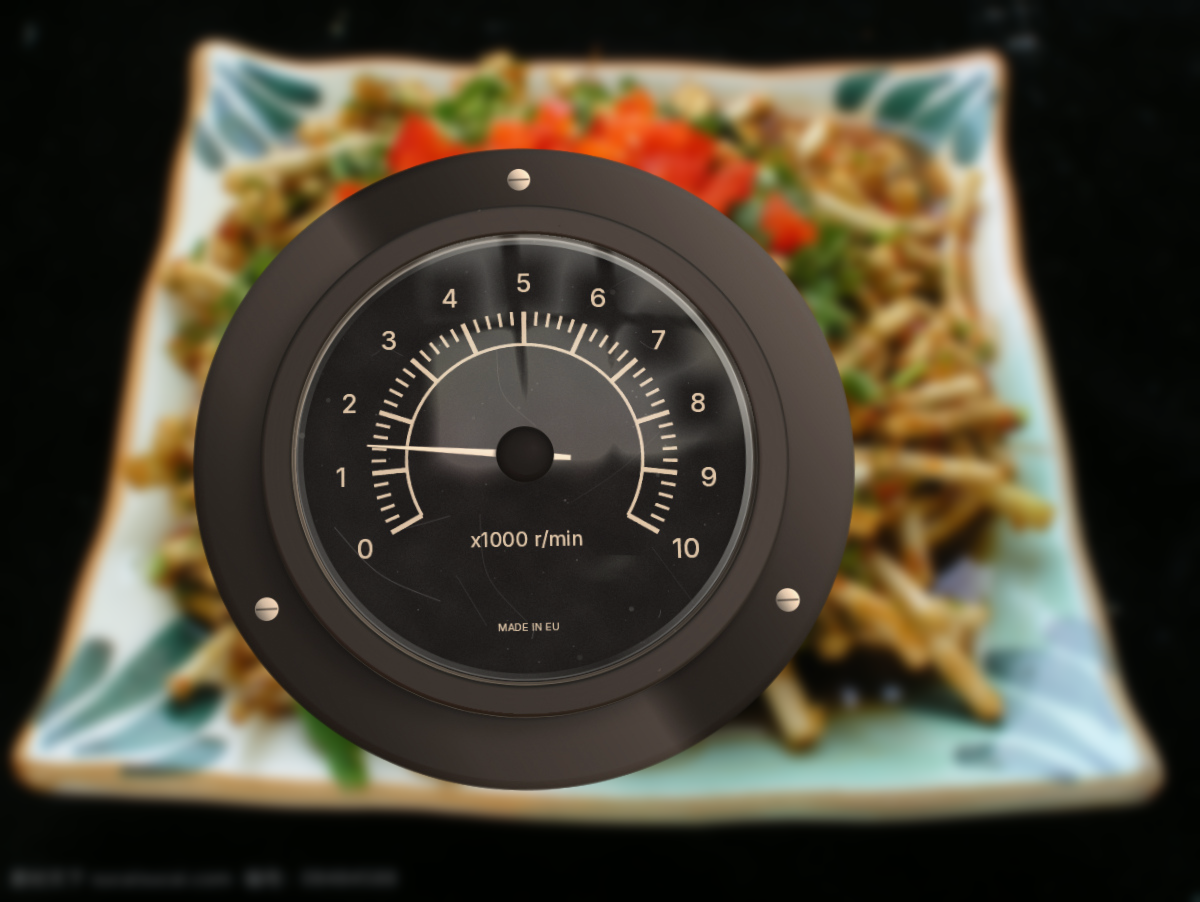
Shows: 1400 rpm
